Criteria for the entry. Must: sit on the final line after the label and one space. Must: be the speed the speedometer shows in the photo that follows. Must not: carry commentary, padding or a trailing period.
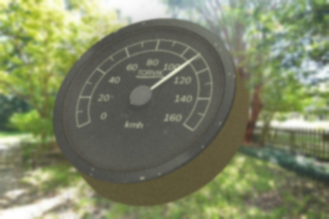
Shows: 110 km/h
